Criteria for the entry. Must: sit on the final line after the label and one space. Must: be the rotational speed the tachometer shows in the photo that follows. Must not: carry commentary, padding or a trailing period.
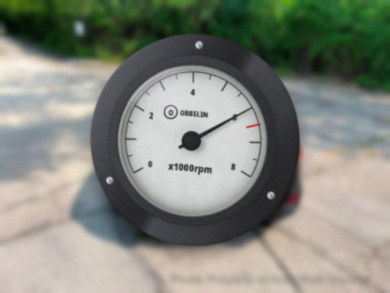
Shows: 6000 rpm
